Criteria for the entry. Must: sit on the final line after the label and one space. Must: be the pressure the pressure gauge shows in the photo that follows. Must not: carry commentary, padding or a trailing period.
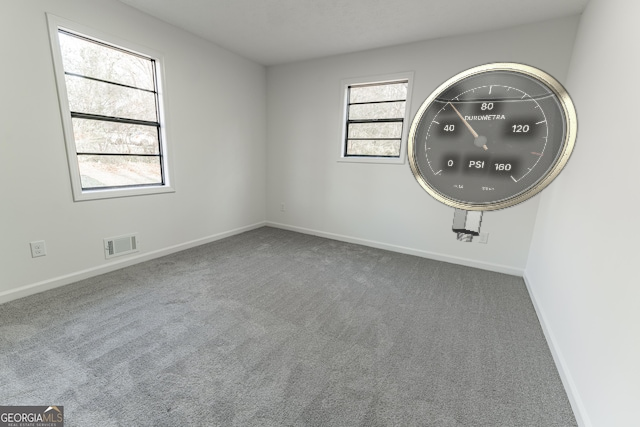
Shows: 55 psi
